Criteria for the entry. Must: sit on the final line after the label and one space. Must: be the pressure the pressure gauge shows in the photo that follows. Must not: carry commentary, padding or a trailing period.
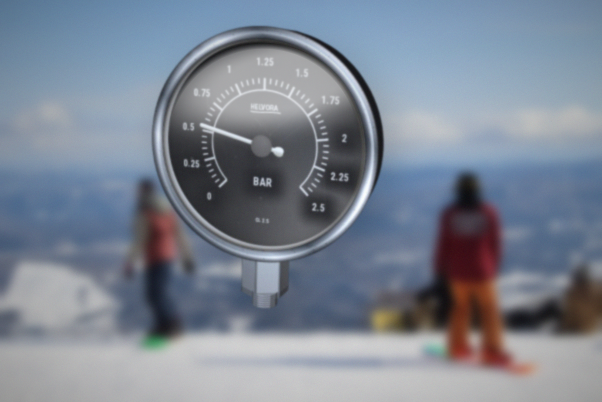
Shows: 0.55 bar
